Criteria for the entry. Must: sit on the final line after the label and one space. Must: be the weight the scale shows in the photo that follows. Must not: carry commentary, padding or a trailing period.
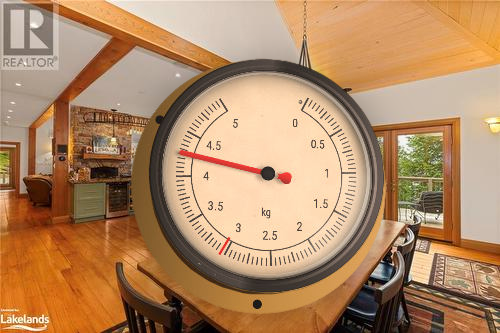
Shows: 4.25 kg
